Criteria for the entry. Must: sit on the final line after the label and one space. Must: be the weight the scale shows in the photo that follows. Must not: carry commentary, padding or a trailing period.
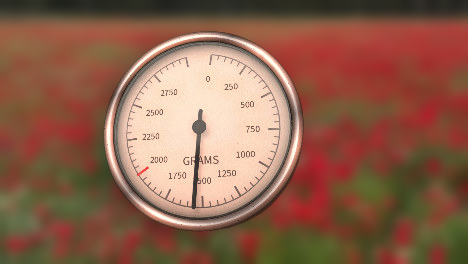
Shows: 1550 g
